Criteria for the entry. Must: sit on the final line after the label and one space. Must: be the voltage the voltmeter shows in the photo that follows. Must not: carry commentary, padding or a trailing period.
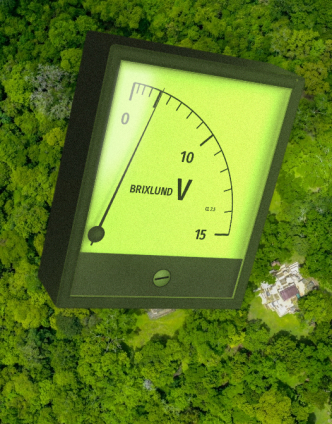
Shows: 5 V
